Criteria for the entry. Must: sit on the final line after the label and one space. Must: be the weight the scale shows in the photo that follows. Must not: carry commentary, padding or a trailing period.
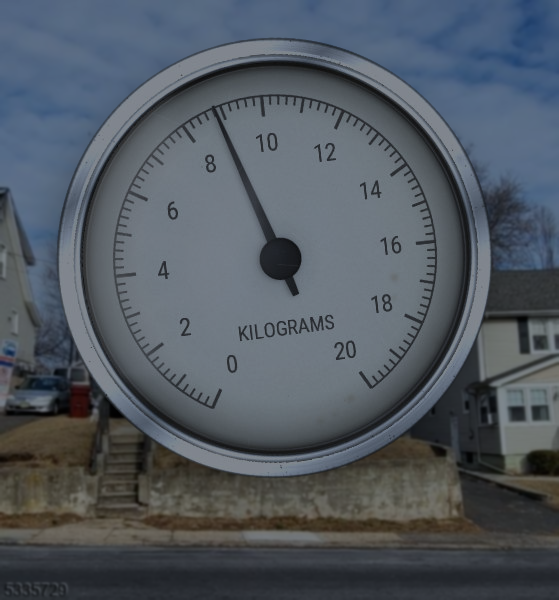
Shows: 8.8 kg
